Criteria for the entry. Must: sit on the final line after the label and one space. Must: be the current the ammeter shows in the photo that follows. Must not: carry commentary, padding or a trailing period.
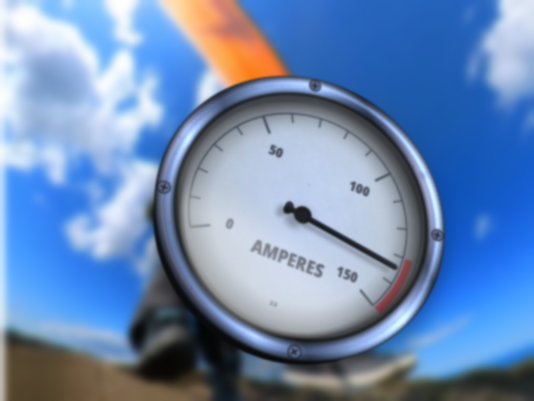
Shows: 135 A
